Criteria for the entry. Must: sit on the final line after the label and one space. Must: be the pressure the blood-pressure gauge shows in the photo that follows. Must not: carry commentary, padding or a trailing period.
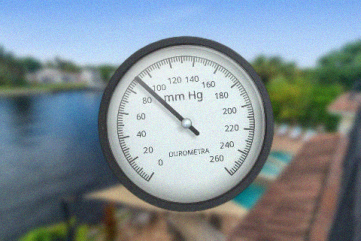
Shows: 90 mmHg
